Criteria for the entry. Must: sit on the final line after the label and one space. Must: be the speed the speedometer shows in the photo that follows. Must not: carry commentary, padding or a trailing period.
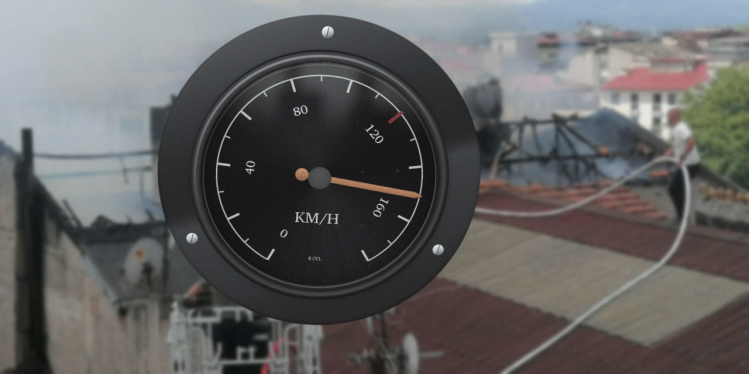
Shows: 150 km/h
